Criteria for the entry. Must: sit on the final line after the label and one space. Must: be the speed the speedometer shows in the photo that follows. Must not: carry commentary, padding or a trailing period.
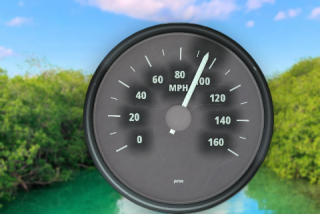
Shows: 95 mph
